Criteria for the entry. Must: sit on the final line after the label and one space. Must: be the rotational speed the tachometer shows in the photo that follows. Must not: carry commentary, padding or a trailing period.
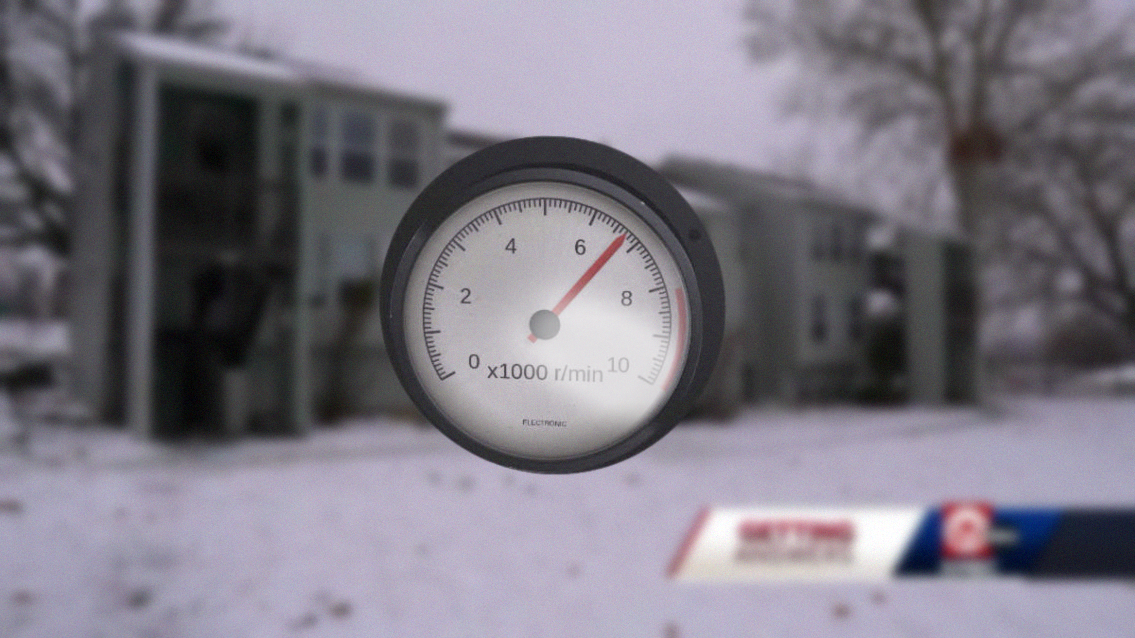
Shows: 6700 rpm
